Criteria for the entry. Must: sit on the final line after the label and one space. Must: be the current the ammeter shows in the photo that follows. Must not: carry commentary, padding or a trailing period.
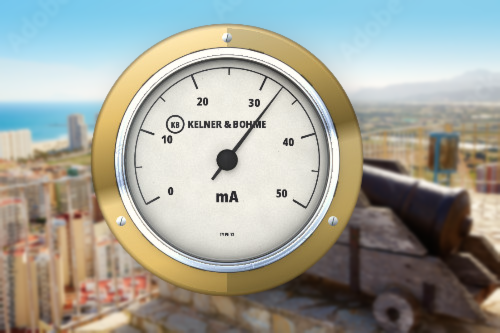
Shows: 32.5 mA
